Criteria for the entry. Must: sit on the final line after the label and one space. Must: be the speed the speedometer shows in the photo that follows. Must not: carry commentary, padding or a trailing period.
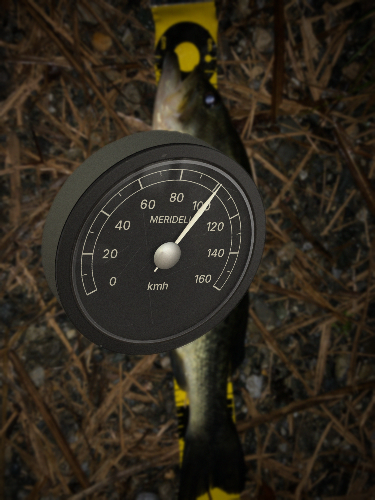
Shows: 100 km/h
